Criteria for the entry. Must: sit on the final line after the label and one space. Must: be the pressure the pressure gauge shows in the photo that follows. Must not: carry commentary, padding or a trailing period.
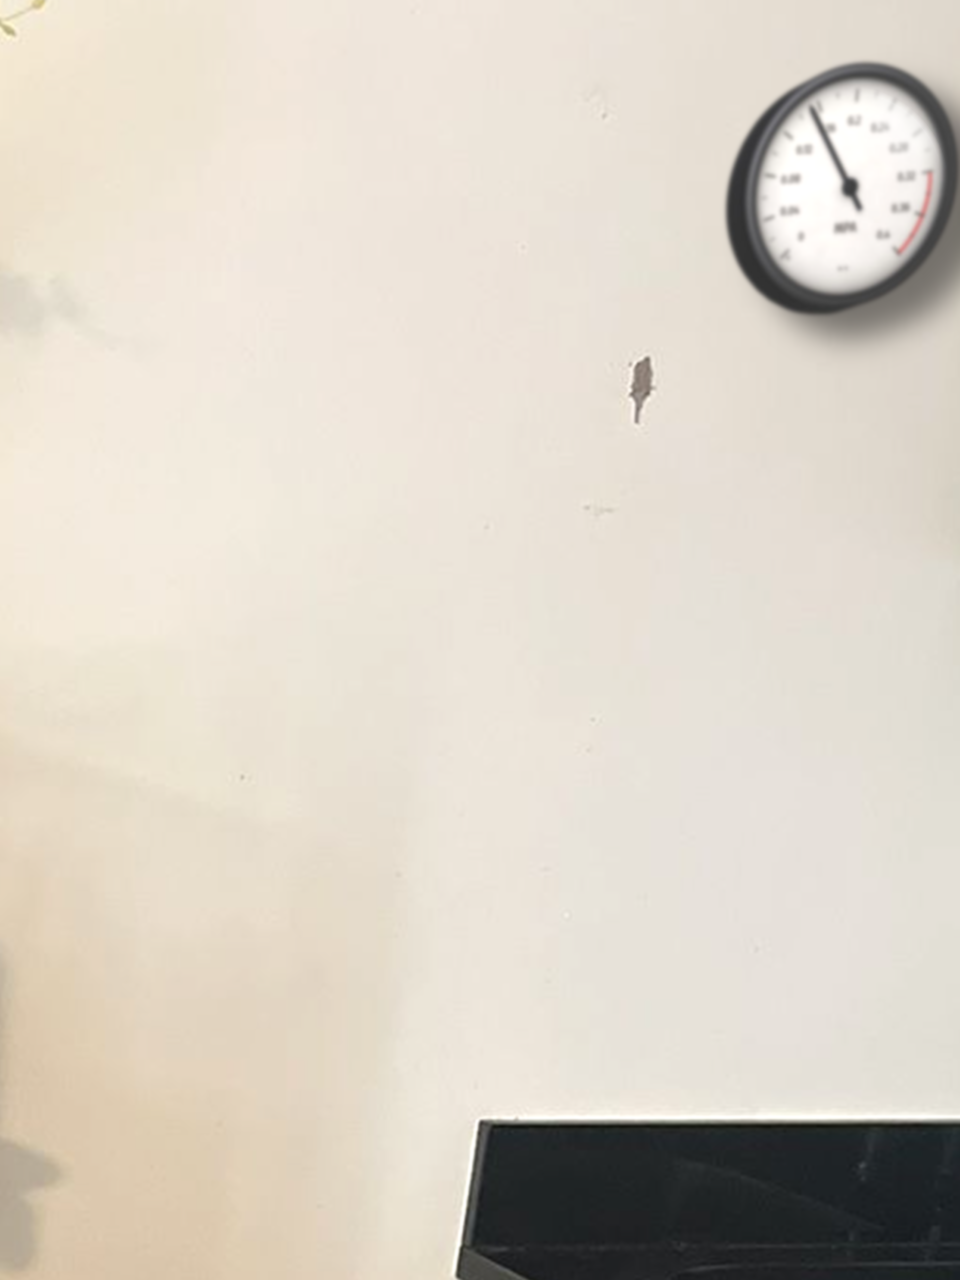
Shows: 0.15 MPa
